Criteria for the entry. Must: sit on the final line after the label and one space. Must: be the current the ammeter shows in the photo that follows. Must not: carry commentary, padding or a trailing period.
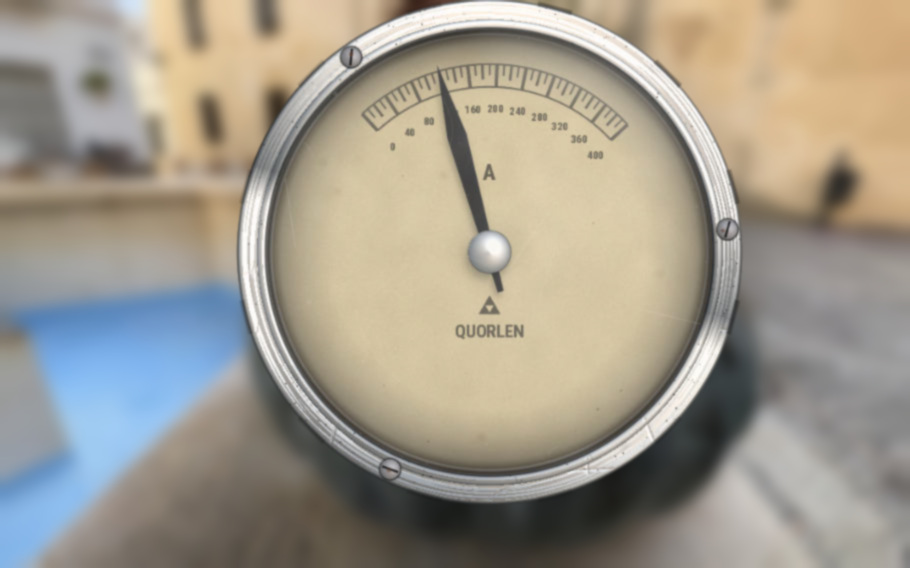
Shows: 120 A
